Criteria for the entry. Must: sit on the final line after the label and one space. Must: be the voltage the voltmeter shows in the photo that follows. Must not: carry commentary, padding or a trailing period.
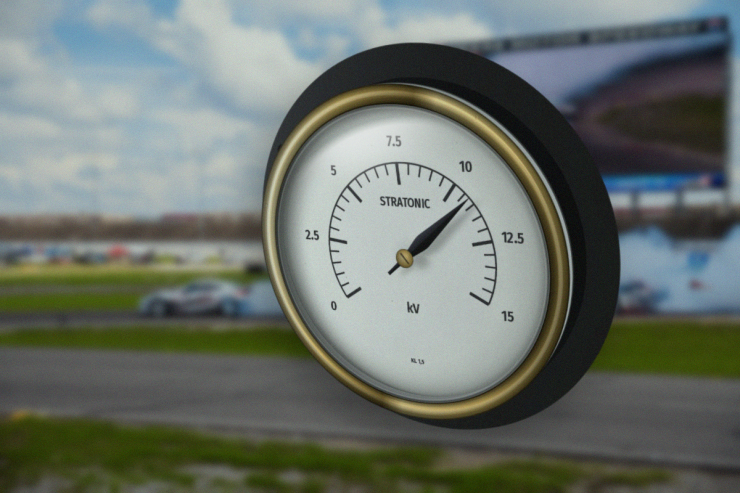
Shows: 10.75 kV
